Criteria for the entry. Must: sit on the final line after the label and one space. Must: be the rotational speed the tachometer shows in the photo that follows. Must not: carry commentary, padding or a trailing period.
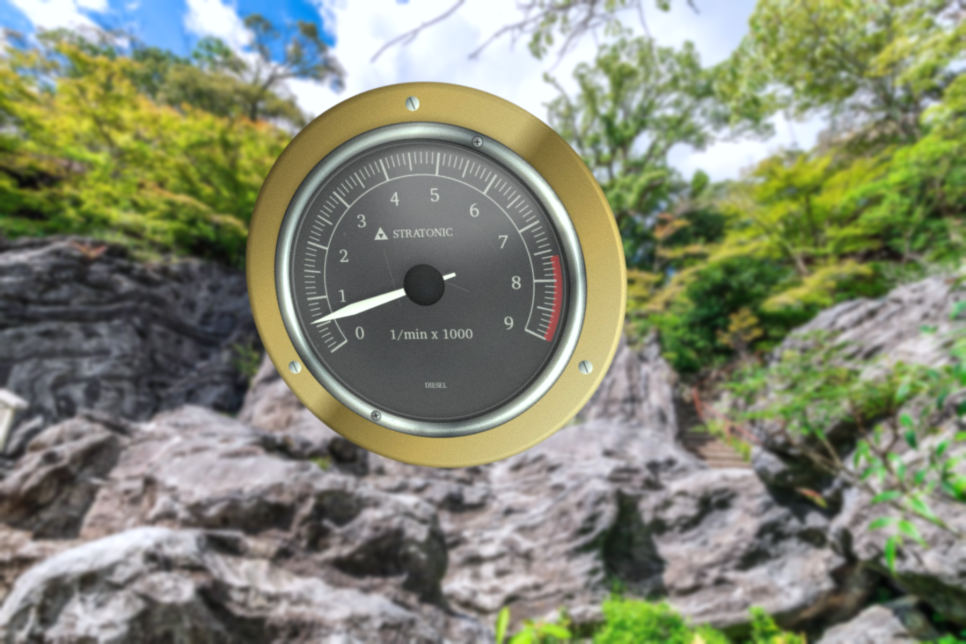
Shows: 600 rpm
